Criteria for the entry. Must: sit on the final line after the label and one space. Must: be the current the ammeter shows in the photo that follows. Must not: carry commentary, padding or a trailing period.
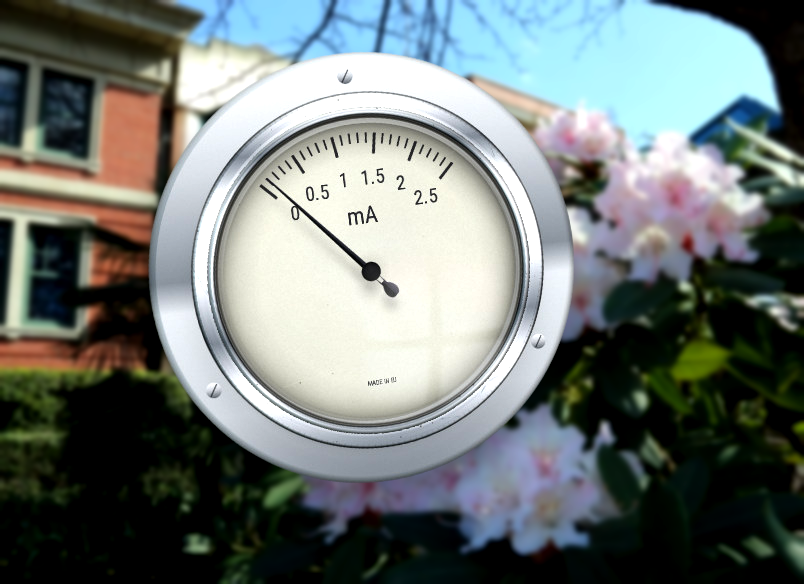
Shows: 0.1 mA
